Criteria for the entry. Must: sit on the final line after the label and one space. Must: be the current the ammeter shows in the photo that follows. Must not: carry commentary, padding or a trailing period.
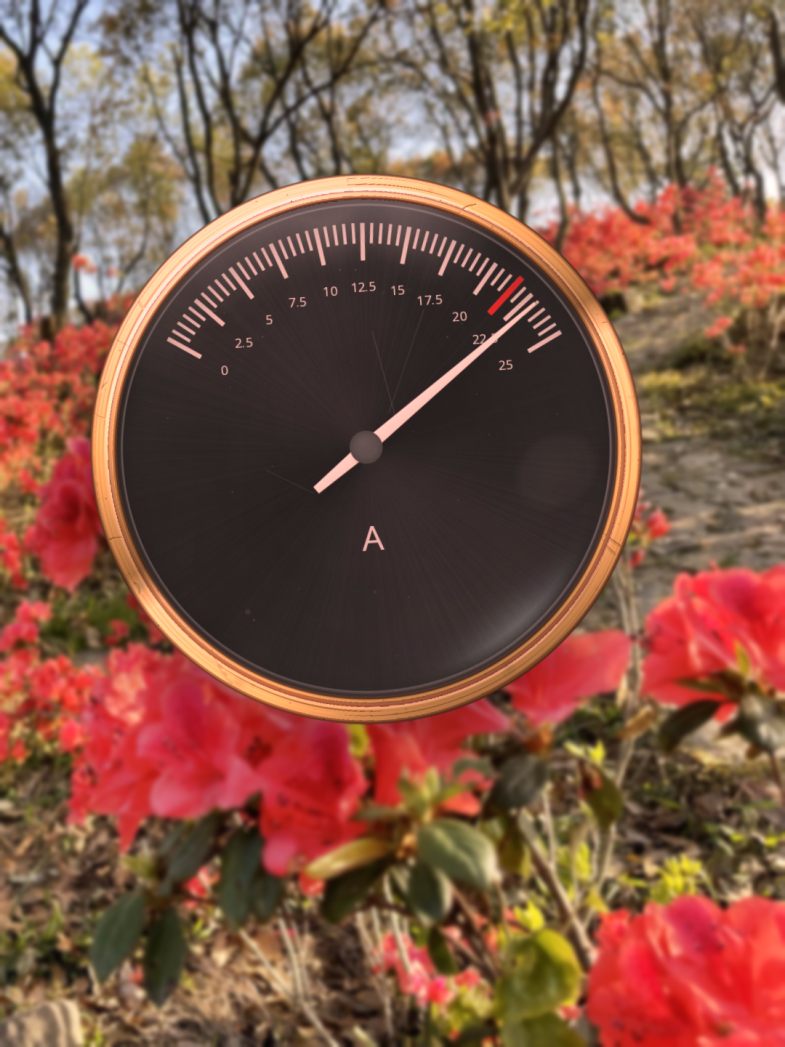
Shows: 23 A
